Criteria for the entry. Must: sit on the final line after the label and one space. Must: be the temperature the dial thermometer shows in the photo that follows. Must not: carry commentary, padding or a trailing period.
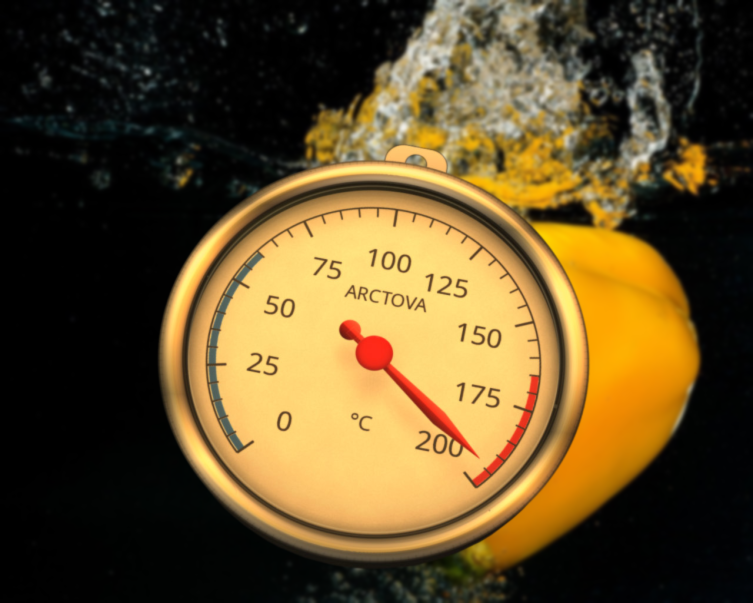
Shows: 195 °C
